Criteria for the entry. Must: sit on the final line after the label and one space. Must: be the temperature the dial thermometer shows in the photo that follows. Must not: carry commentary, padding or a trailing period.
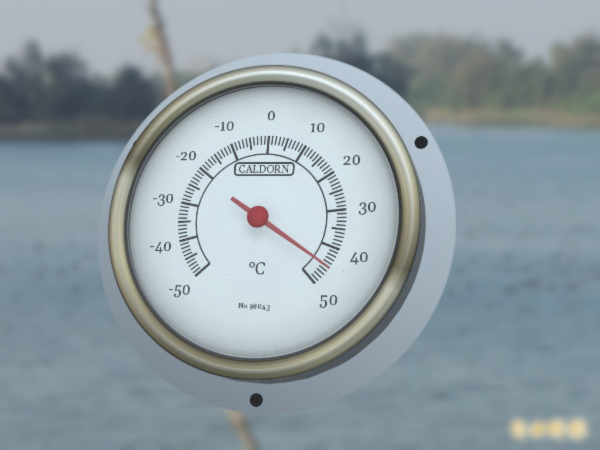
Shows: 45 °C
